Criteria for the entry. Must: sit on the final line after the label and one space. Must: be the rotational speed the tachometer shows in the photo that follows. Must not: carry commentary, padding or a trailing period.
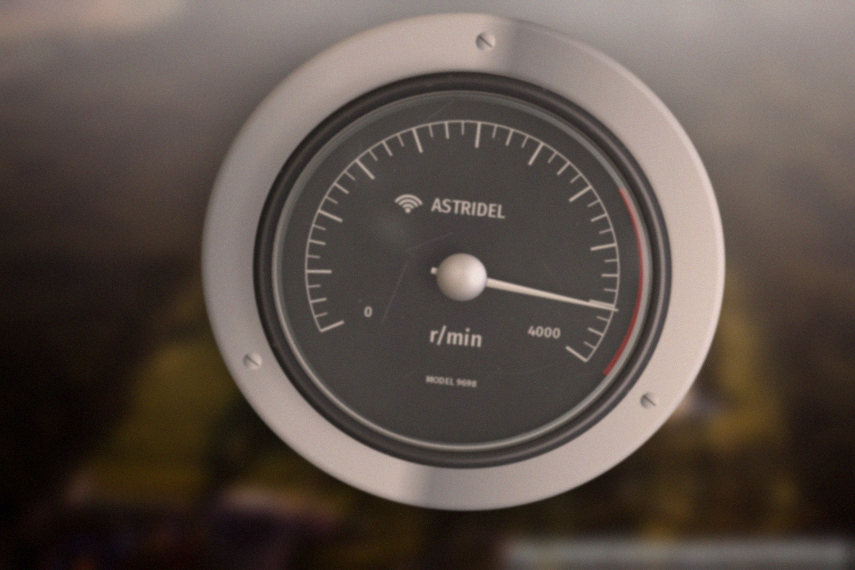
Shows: 3600 rpm
